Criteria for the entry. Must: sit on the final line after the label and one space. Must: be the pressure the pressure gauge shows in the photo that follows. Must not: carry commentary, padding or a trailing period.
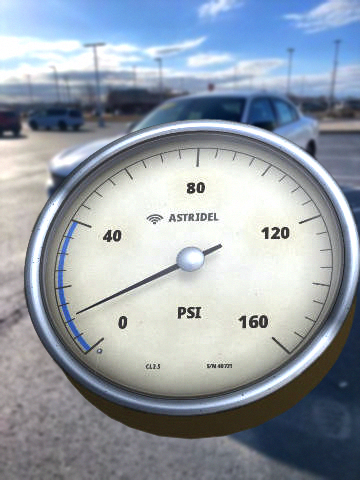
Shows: 10 psi
